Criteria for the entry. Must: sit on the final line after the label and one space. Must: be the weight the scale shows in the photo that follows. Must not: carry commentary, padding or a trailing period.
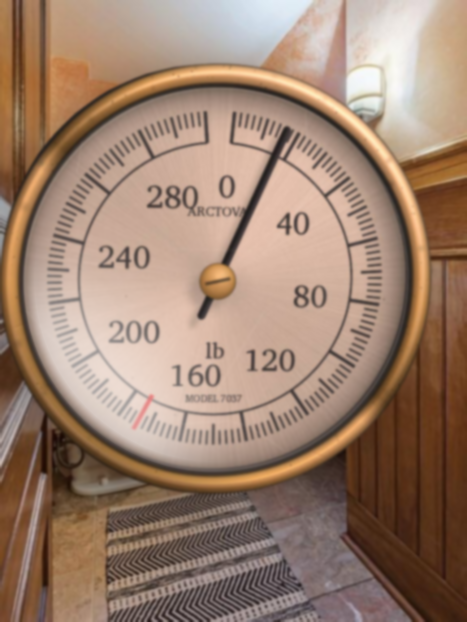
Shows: 16 lb
